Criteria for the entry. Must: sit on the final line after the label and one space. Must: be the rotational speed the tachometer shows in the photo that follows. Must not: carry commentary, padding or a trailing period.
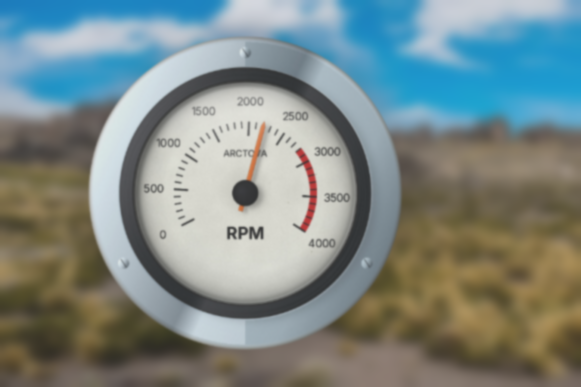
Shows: 2200 rpm
